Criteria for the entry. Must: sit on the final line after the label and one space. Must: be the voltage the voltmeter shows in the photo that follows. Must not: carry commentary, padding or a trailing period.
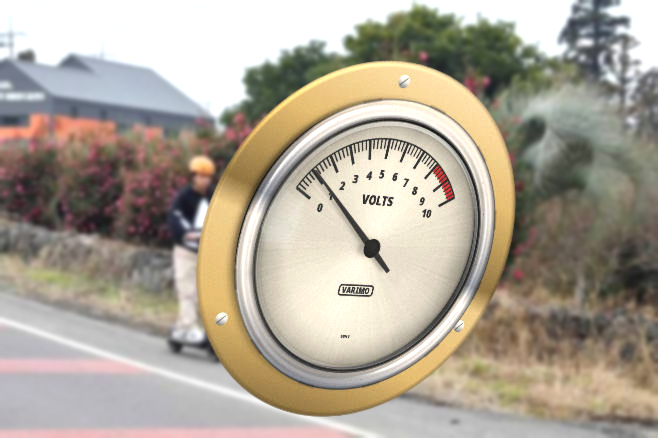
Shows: 1 V
